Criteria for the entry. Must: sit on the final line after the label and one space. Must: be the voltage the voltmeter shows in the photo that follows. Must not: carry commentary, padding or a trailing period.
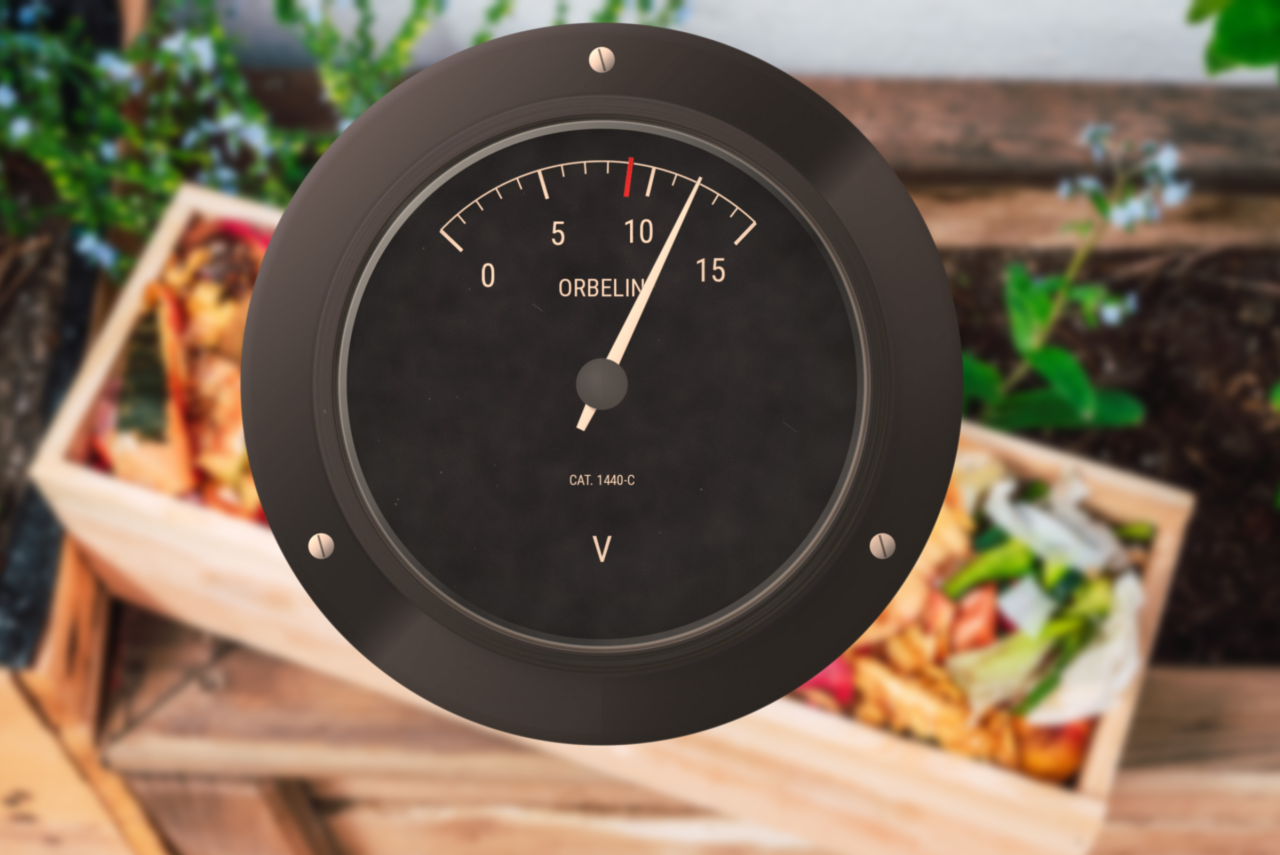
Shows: 12 V
